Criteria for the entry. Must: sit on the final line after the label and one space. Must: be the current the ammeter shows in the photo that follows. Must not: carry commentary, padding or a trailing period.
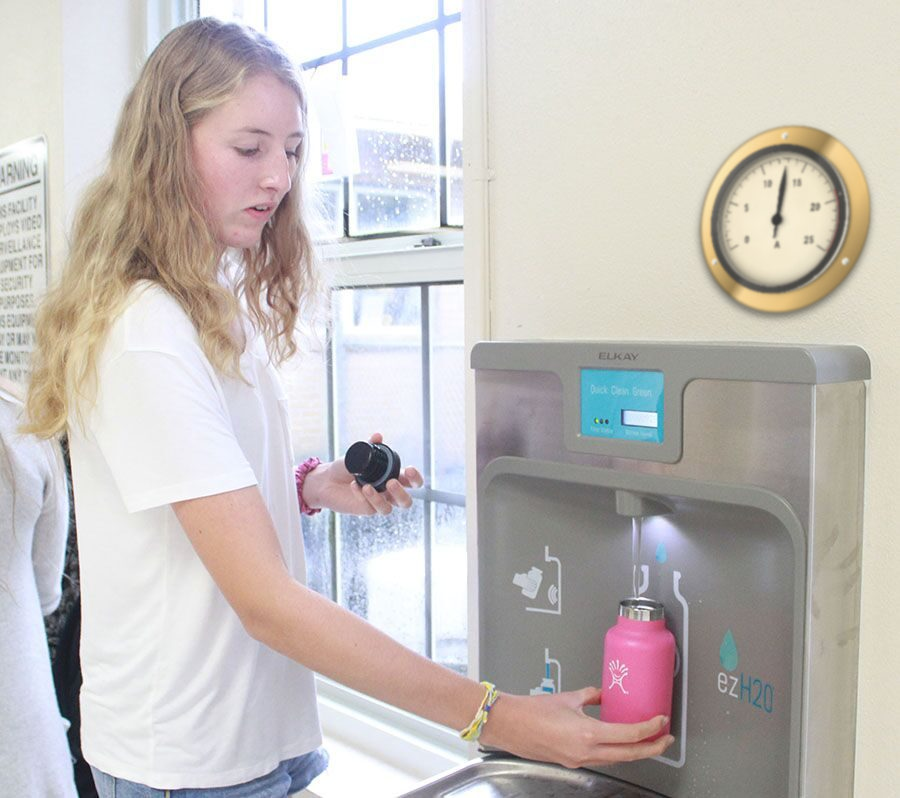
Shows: 13 A
